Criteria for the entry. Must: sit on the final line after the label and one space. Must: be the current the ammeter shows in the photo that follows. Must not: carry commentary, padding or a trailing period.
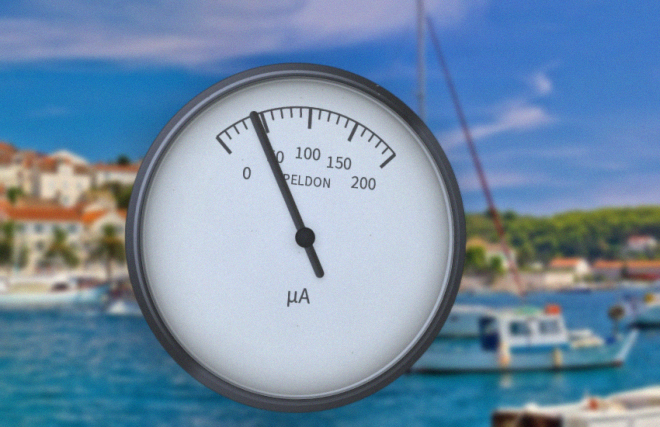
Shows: 40 µA
